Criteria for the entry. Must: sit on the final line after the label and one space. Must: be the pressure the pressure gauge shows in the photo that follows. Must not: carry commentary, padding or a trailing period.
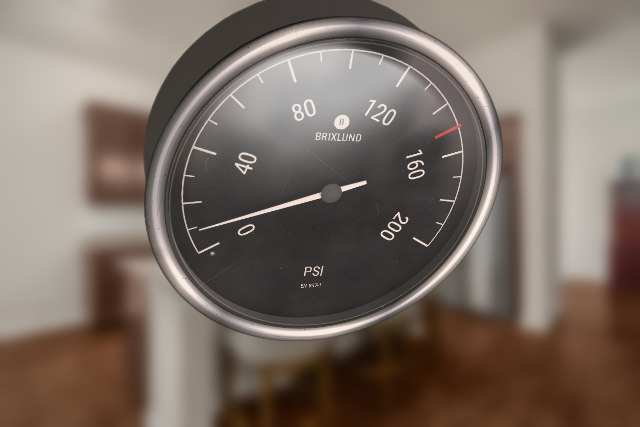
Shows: 10 psi
